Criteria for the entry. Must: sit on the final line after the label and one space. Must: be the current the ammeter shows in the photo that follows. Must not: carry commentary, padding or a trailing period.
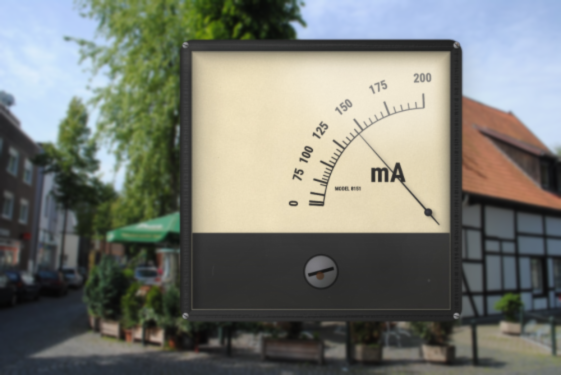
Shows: 145 mA
